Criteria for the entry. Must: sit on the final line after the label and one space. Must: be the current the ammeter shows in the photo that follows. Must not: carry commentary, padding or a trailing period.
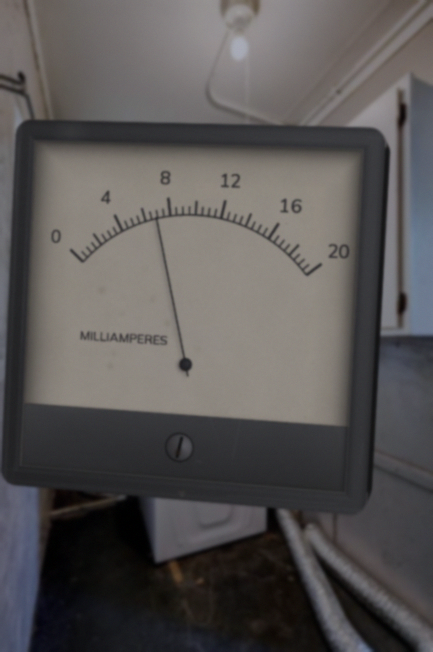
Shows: 7 mA
